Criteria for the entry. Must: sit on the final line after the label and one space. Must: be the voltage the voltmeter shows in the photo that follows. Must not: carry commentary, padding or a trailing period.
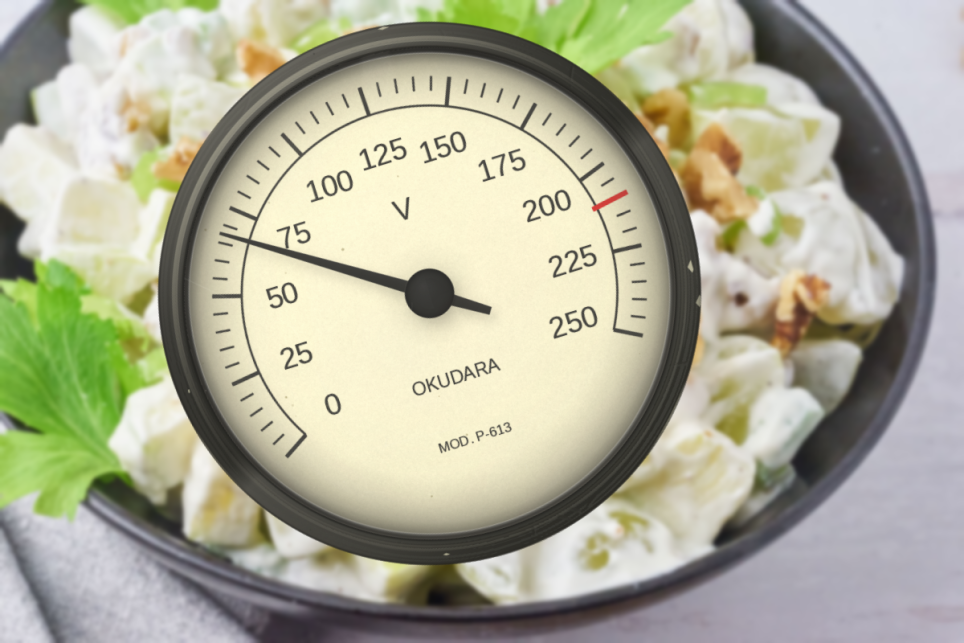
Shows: 67.5 V
